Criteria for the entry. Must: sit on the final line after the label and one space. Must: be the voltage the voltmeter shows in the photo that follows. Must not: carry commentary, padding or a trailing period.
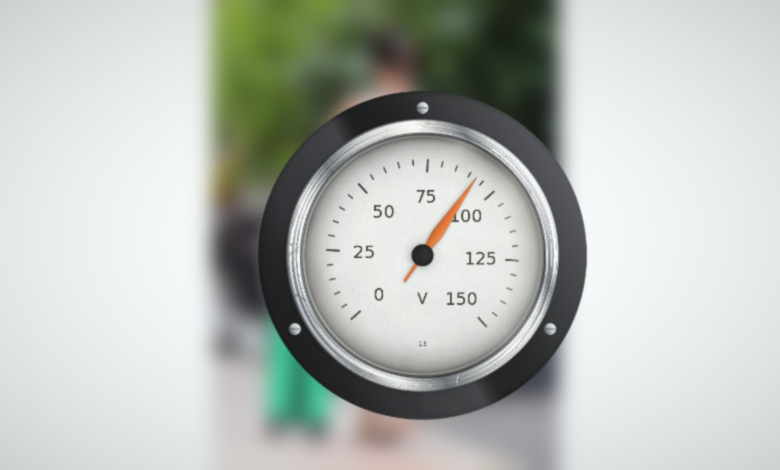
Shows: 92.5 V
